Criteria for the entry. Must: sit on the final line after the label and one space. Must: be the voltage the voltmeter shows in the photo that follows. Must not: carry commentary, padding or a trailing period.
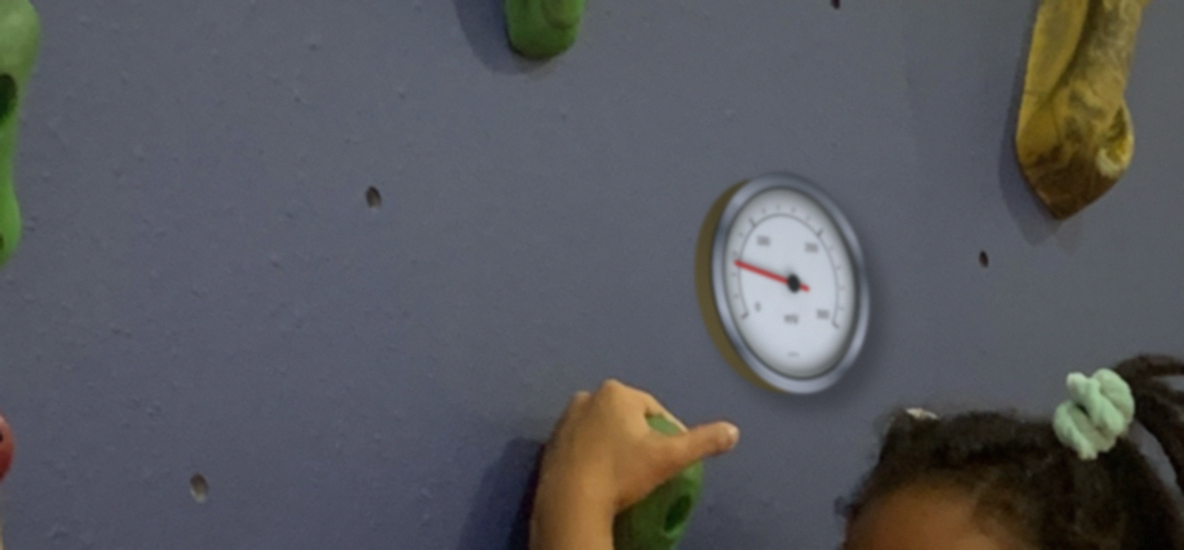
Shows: 50 mV
